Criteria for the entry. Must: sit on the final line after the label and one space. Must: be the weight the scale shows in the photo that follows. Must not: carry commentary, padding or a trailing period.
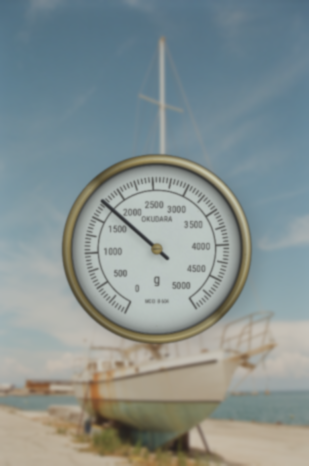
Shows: 1750 g
